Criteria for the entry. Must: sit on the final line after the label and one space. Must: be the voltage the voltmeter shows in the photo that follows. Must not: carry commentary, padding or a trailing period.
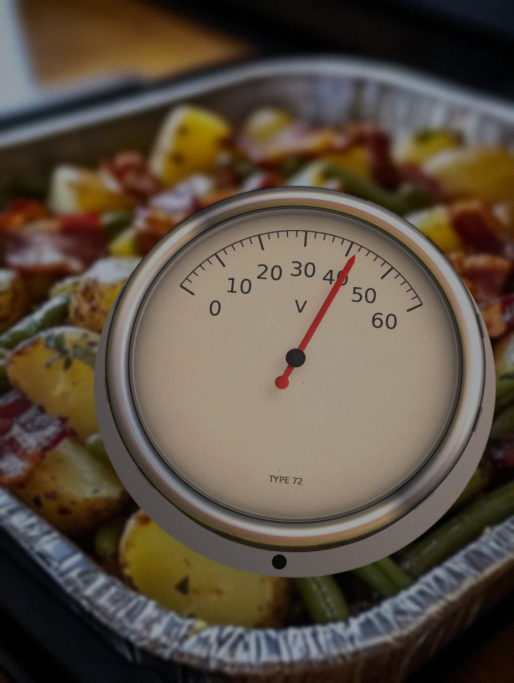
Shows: 42 V
